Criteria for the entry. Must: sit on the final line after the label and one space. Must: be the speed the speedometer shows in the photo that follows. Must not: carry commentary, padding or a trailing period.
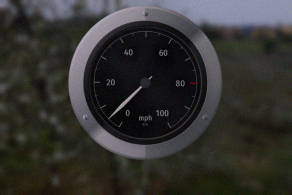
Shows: 5 mph
